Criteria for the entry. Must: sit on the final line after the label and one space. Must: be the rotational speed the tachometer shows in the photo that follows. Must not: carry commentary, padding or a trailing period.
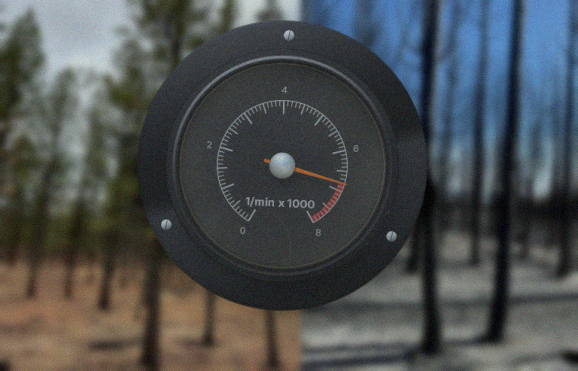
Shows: 6800 rpm
